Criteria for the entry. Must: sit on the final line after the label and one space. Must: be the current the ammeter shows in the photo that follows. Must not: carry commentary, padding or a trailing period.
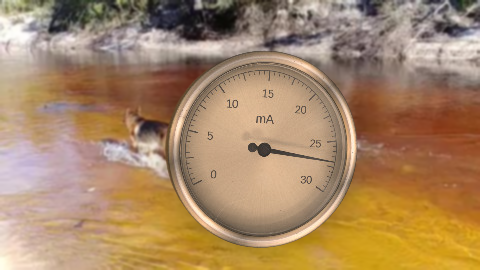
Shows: 27 mA
